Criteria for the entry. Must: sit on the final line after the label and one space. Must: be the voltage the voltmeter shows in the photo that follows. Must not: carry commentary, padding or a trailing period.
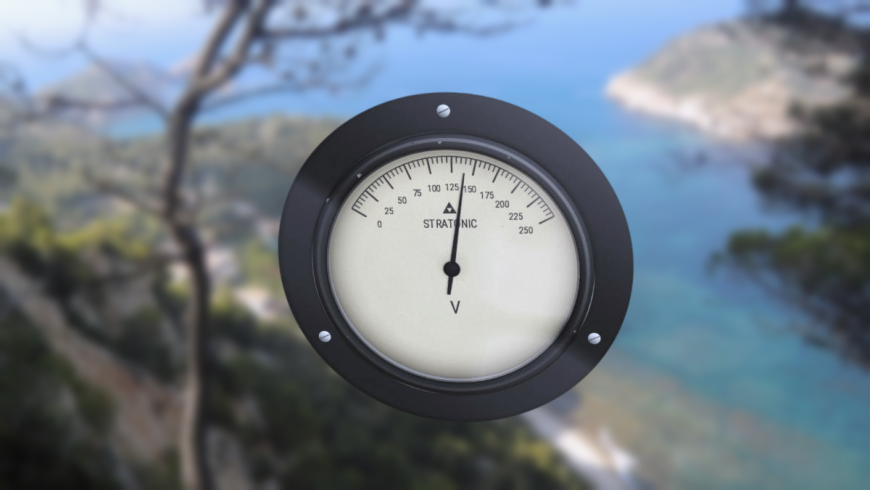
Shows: 140 V
